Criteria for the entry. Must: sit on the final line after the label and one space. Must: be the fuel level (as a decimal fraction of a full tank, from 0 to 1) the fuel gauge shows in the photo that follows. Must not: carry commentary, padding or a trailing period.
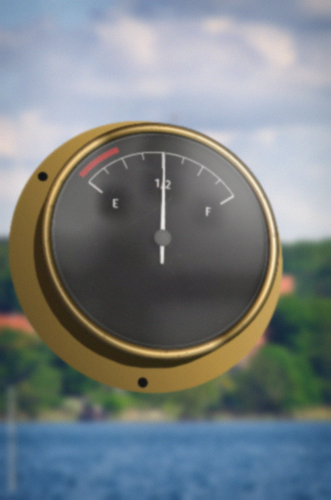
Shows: 0.5
